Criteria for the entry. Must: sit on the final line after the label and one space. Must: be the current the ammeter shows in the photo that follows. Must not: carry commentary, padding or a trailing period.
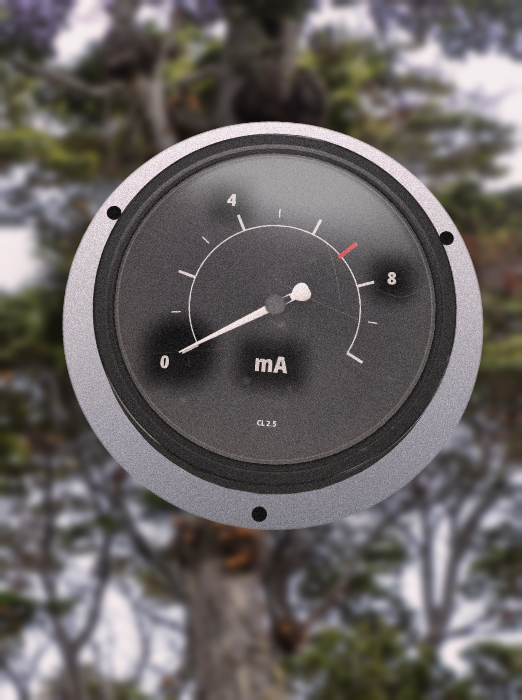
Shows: 0 mA
